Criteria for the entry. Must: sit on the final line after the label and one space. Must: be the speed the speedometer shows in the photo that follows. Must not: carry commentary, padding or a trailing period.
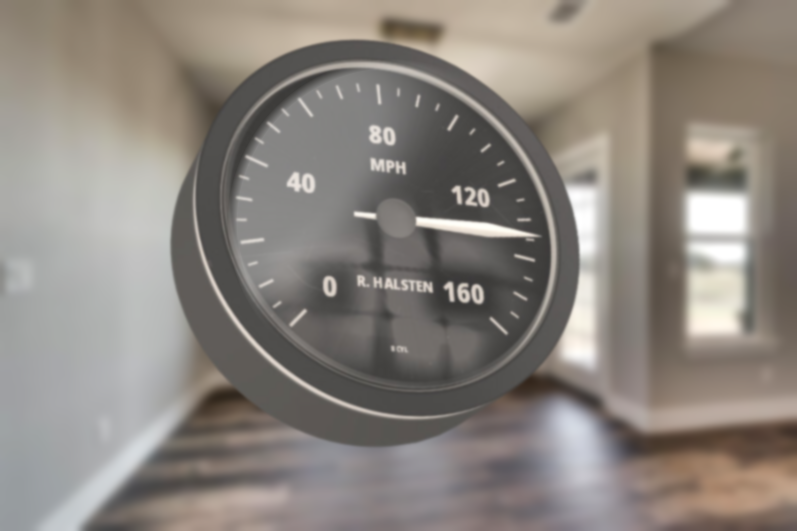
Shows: 135 mph
